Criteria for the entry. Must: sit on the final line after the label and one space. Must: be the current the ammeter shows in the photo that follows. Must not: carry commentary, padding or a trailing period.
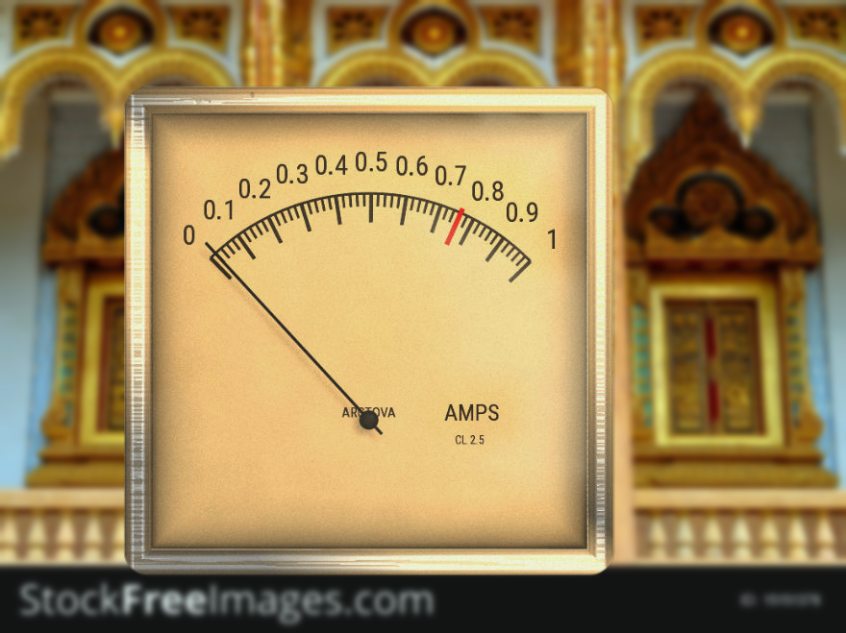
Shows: 0.02 A
